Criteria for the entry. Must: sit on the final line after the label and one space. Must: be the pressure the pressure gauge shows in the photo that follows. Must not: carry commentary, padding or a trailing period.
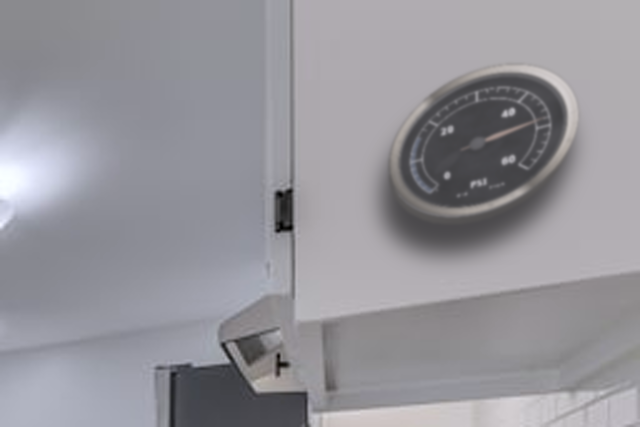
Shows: 48 psi
